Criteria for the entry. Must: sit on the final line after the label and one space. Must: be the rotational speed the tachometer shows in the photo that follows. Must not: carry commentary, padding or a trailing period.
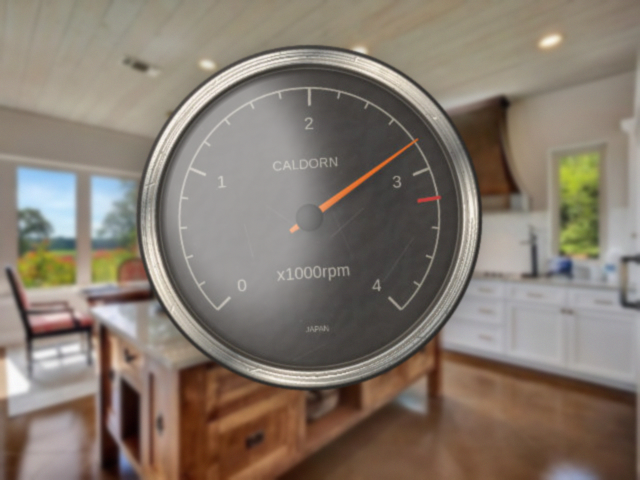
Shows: 2800 rpm
